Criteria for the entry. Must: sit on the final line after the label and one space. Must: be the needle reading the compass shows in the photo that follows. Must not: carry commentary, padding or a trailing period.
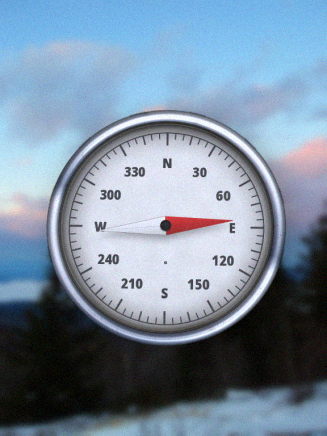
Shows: 85 °
